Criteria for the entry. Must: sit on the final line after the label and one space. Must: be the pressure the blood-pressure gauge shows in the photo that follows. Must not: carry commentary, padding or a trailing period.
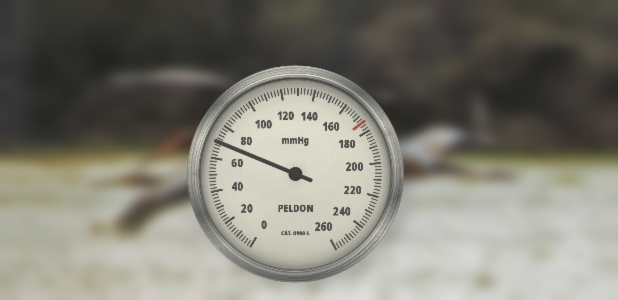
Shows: 70 mmHg
